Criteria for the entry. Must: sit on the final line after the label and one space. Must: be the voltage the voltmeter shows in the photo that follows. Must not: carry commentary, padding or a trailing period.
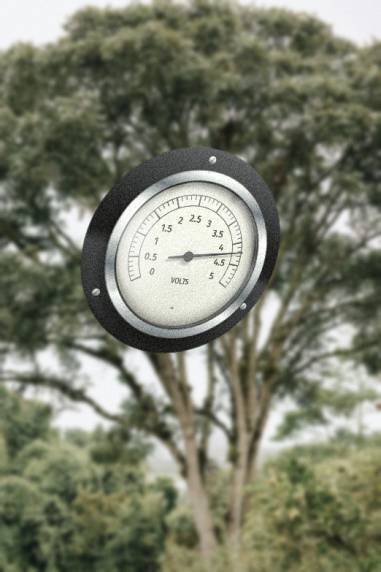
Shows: 4.2 V
